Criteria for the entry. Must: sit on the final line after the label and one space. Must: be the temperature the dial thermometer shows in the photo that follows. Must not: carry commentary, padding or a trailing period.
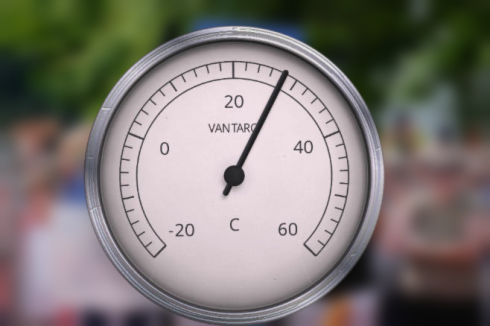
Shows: 28 °C
